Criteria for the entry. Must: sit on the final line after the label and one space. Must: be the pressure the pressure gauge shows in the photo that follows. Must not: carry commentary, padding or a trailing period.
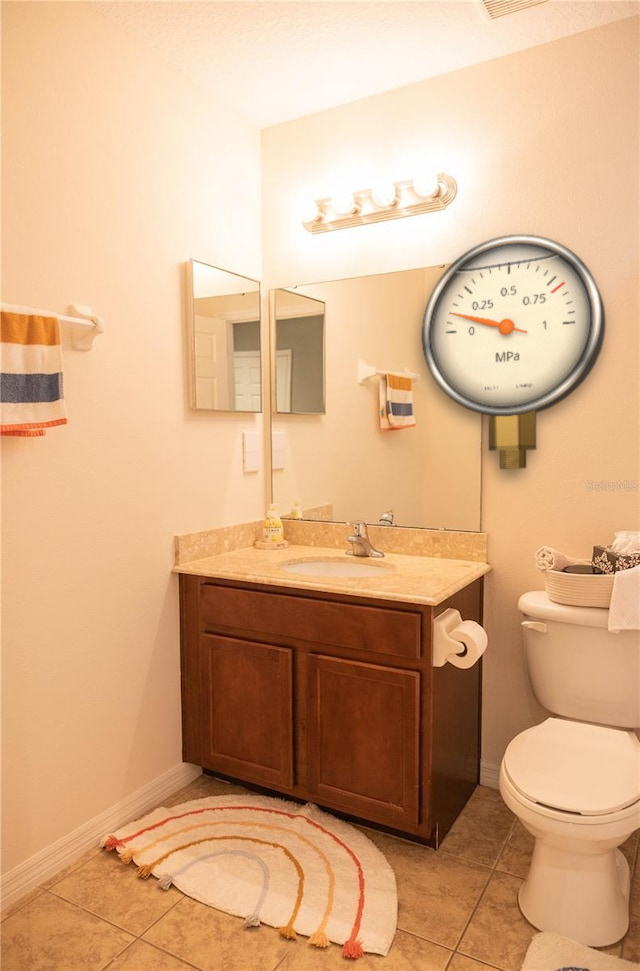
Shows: 0.1 MPa
